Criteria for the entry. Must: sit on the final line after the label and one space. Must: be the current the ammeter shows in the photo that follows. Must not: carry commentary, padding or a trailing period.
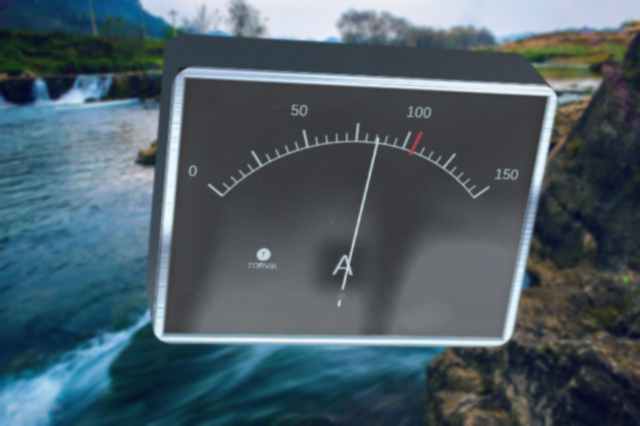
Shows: 85 A
